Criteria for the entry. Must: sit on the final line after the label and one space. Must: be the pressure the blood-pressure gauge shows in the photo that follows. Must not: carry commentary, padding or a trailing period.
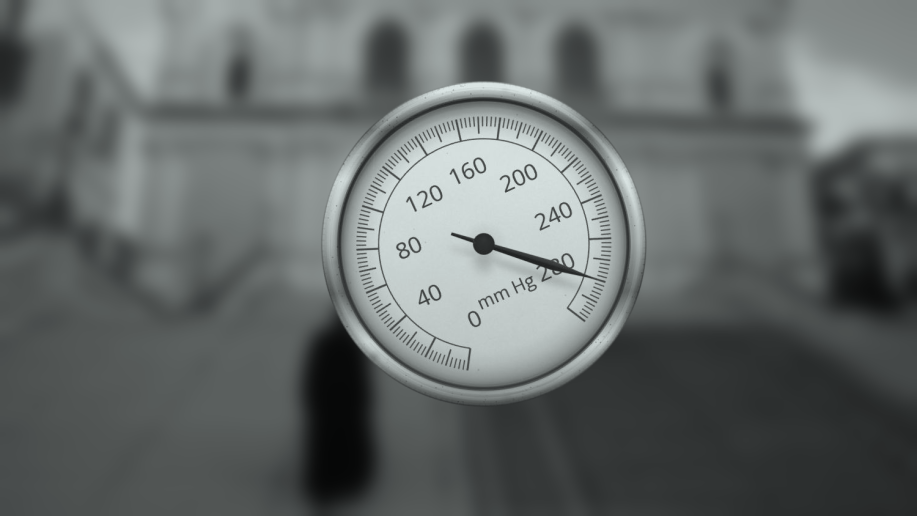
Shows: 280 mmHg
